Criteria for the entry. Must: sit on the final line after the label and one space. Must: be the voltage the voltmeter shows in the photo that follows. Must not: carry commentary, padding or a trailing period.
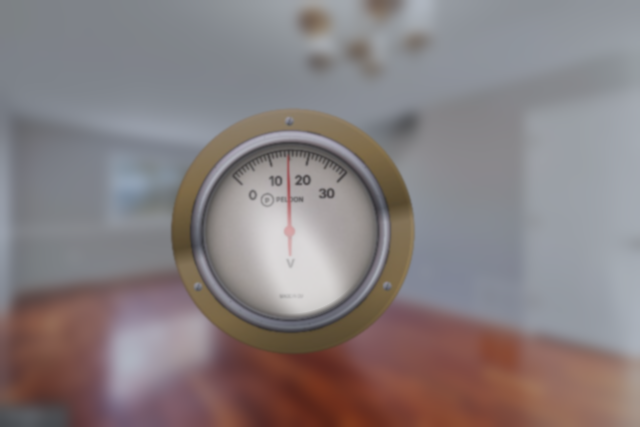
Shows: 15 V
